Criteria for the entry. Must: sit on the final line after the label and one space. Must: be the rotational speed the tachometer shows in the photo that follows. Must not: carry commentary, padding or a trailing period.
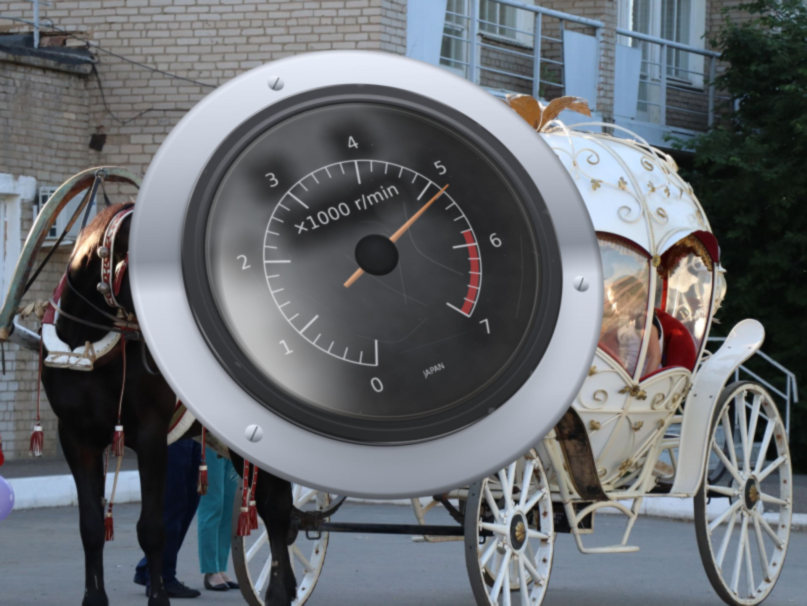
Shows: 5200 rpm
